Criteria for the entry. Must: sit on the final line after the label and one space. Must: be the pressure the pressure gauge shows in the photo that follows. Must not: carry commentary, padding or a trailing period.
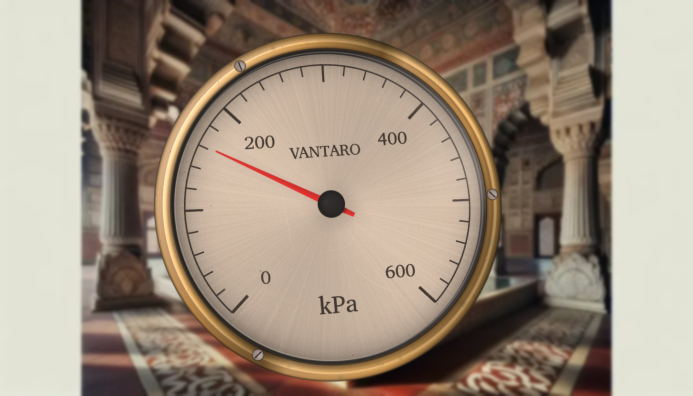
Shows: 160 kPa
